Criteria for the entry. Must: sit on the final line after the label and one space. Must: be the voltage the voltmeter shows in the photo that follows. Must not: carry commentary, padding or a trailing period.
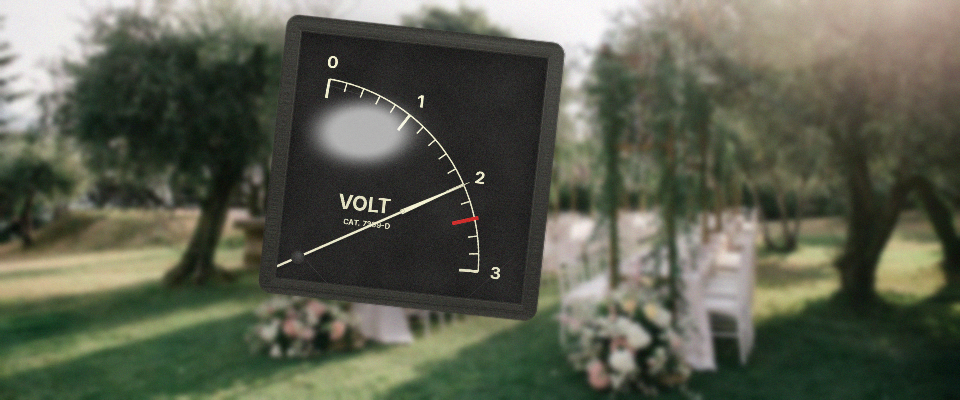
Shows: 2 V
